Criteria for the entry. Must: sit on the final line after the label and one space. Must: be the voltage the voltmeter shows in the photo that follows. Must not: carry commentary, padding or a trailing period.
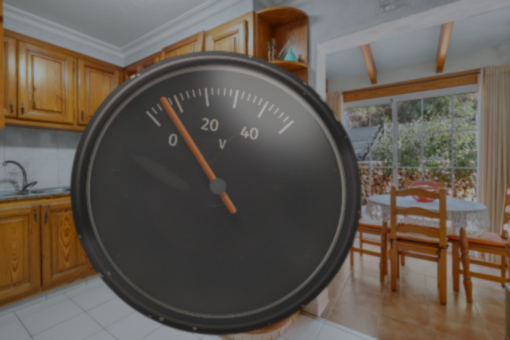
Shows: 6 V
